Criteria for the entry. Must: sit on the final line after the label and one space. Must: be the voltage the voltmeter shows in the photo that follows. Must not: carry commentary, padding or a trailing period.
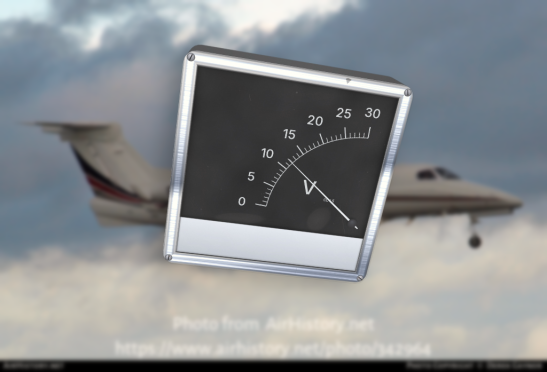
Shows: 12 V
